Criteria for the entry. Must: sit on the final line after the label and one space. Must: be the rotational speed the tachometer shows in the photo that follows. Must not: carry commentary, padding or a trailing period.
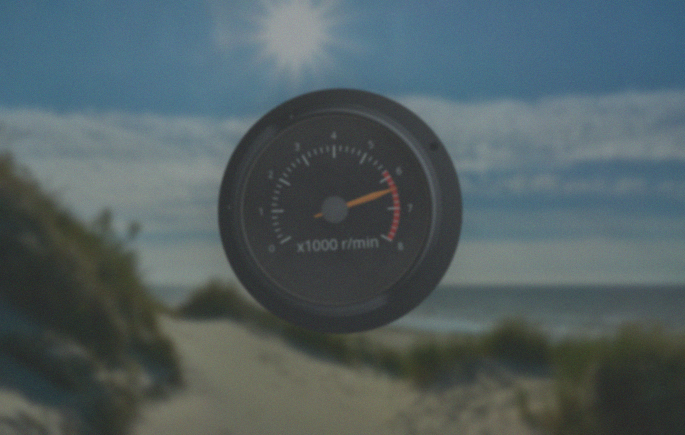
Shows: 6400 rpm
